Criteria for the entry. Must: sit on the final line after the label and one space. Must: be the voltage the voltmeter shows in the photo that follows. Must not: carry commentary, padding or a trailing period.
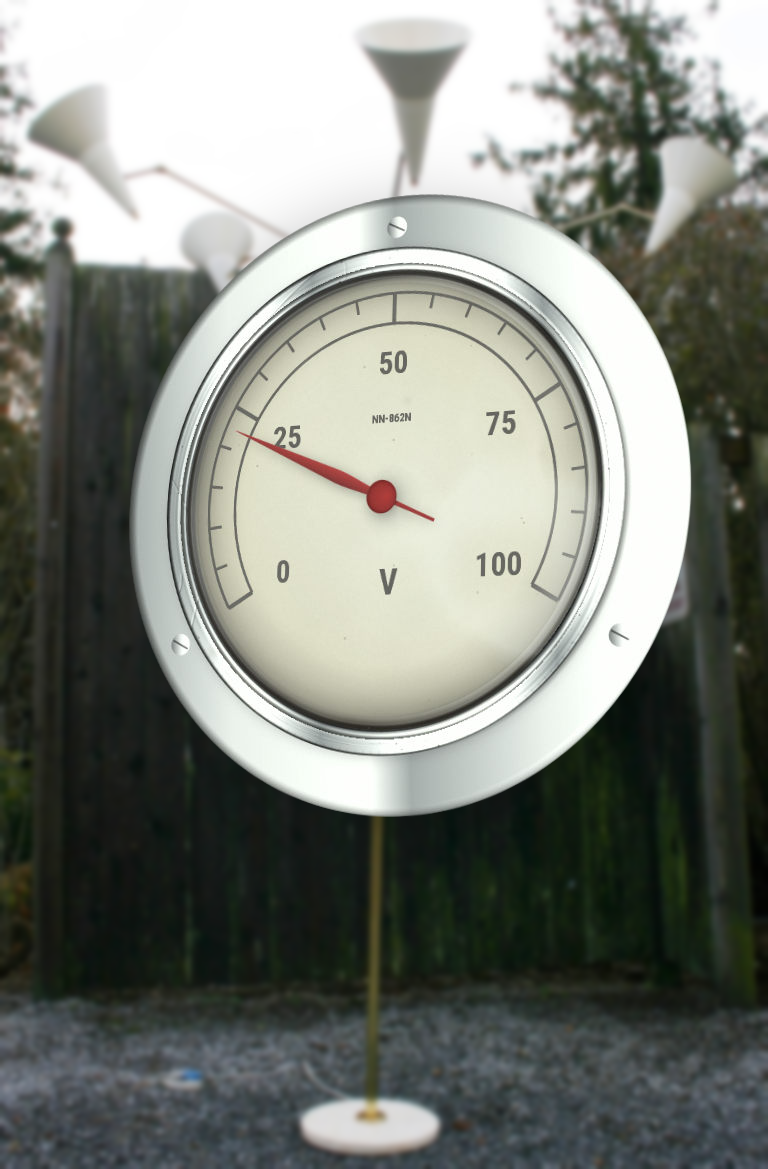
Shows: 22.5 V
